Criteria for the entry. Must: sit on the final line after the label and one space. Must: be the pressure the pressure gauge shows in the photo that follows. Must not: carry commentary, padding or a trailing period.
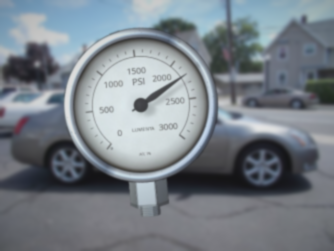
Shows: 2200 psi
